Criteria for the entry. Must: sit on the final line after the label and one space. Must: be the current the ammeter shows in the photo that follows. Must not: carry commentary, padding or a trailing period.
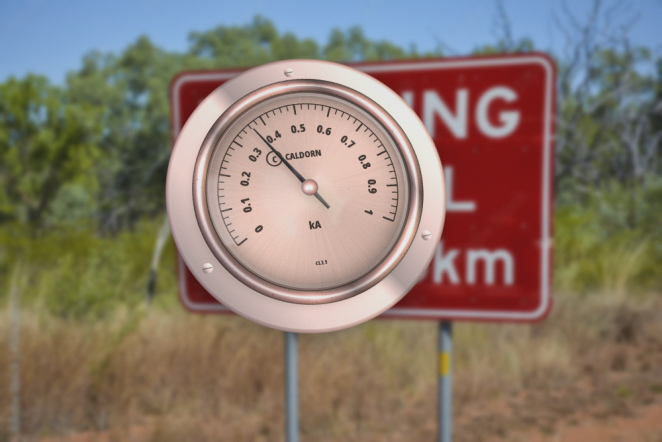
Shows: 0.36 kA
